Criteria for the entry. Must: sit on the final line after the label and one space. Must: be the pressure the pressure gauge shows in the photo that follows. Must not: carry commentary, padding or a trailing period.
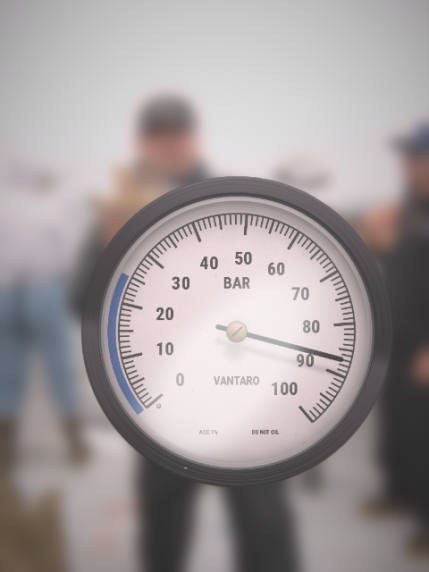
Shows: 87 bar
